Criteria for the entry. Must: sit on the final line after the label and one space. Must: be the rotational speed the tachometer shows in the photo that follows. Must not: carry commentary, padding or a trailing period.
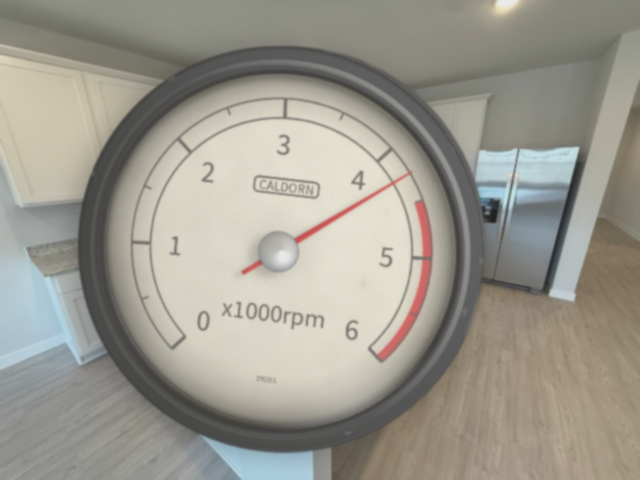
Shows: 4250 rpm
